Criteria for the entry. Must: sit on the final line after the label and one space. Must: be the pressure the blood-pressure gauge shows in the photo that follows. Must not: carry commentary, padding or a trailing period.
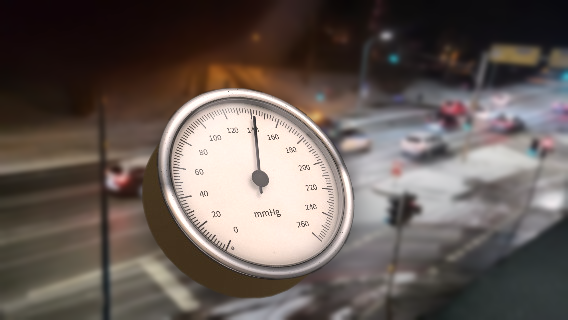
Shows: 140 mmHg
